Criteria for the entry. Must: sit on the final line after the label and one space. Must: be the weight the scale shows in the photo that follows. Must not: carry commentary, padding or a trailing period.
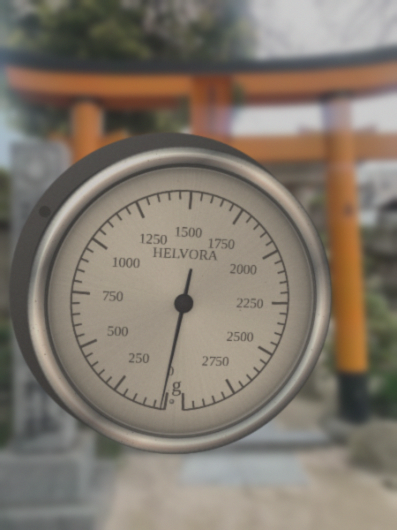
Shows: 25 g
